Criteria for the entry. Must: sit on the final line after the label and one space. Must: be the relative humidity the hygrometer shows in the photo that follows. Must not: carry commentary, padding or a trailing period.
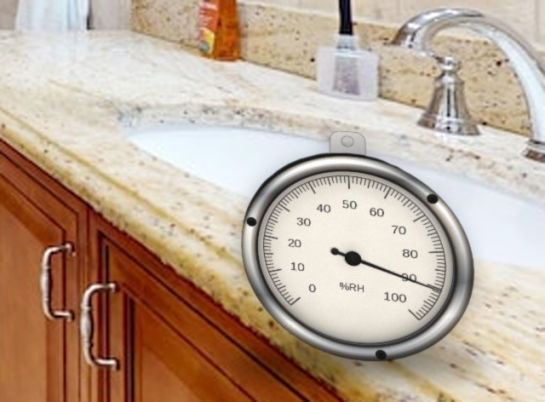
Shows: 90 %
